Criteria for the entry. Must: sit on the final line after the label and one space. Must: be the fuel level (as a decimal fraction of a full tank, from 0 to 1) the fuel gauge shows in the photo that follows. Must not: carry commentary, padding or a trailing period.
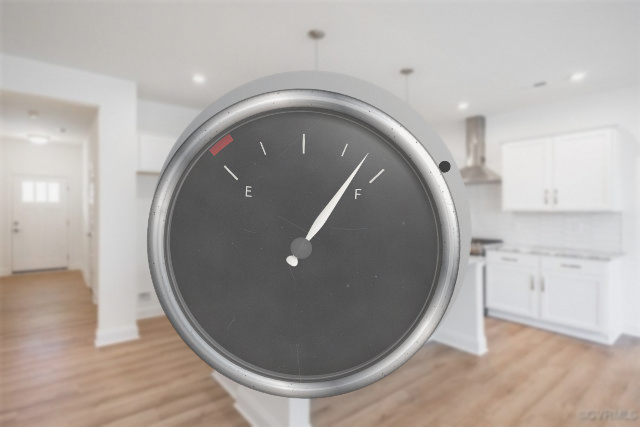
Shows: 0.875
